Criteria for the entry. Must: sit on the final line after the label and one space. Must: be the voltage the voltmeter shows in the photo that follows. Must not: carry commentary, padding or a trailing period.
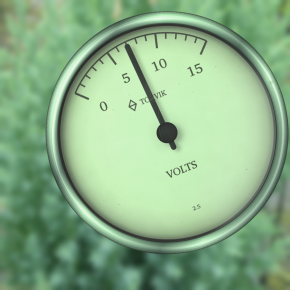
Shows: 7 V
